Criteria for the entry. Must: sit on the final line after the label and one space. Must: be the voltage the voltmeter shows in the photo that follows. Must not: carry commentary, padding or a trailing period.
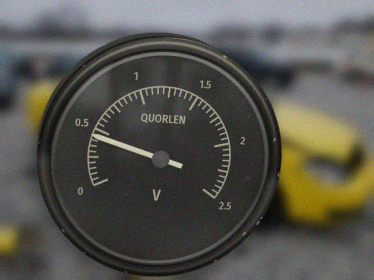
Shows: 0.45 V
